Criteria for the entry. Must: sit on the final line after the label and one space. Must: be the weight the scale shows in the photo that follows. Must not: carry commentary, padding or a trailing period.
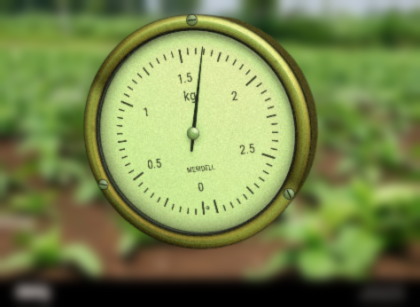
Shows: 1.65 kg
